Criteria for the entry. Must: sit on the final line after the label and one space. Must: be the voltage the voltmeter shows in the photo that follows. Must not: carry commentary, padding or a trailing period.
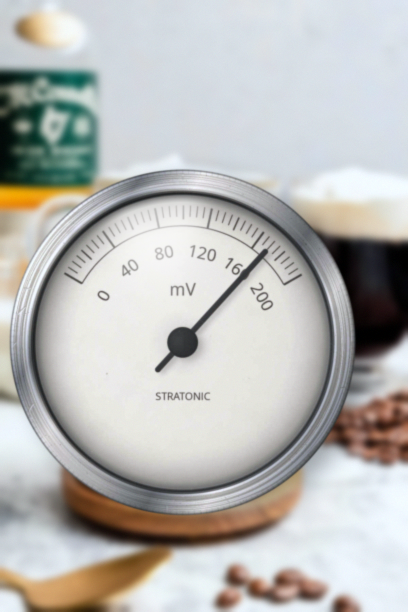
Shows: 170 mV
